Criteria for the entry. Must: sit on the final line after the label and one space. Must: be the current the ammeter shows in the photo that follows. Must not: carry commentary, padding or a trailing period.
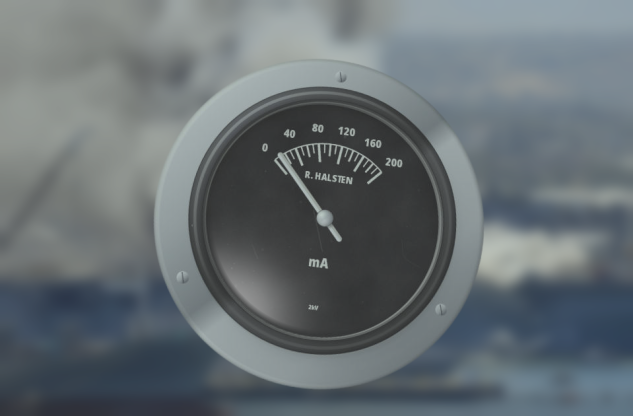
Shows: 10 mA
